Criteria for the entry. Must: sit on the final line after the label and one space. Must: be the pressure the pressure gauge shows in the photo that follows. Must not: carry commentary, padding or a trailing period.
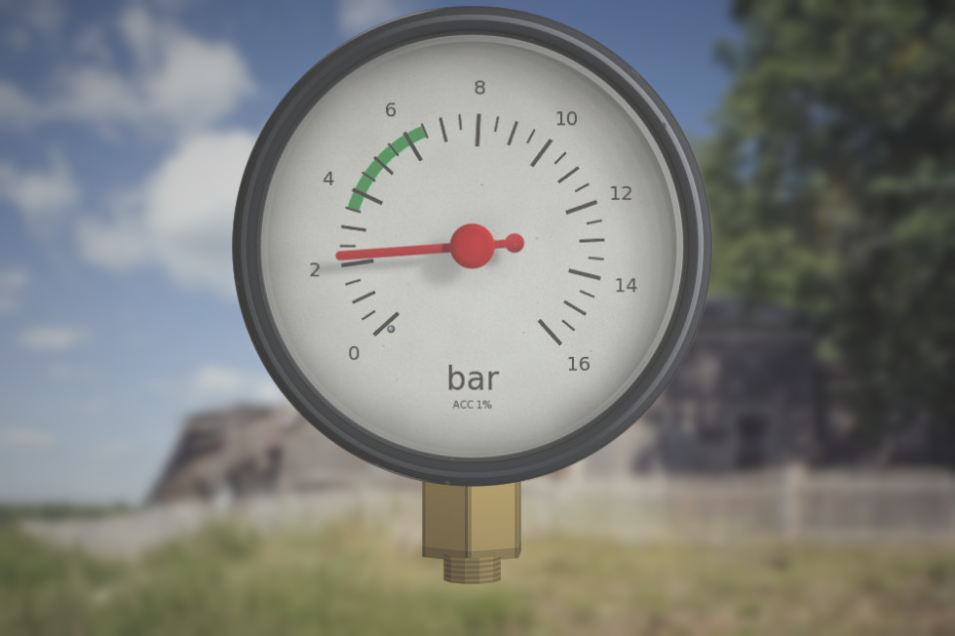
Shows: 2.25 bar
